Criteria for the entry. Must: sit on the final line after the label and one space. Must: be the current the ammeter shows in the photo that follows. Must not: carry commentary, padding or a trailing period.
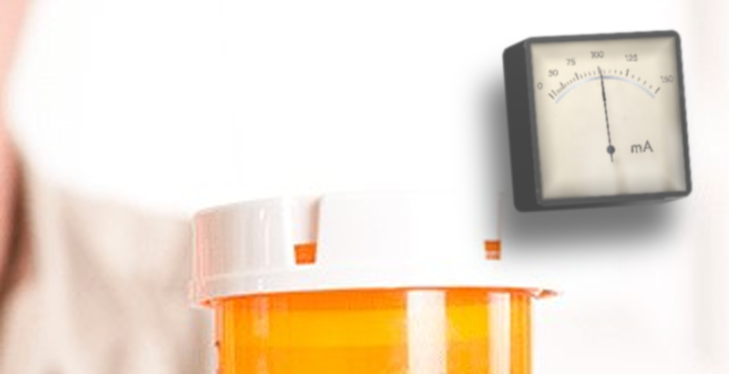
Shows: 100 mA
